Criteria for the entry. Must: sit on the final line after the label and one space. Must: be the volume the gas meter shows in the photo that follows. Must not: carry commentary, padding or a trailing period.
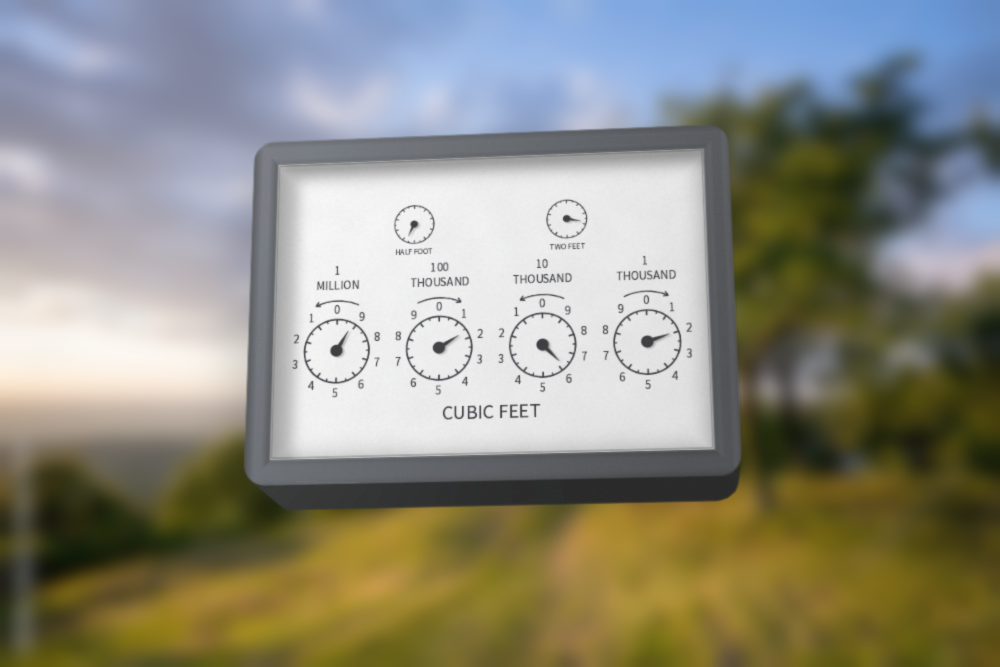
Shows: 916200 ft³
